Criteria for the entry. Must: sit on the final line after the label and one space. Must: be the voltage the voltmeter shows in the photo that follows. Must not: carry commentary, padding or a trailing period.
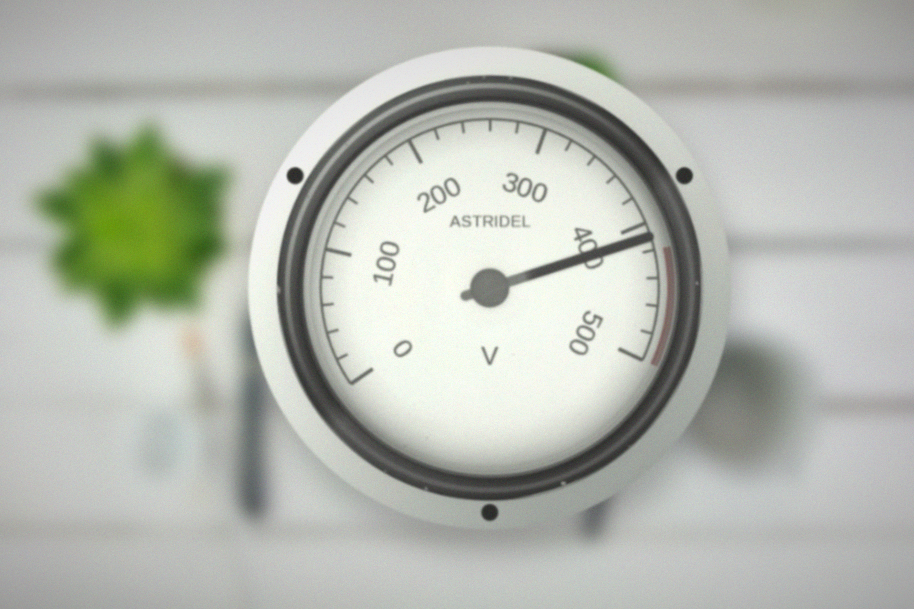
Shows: 410 V
